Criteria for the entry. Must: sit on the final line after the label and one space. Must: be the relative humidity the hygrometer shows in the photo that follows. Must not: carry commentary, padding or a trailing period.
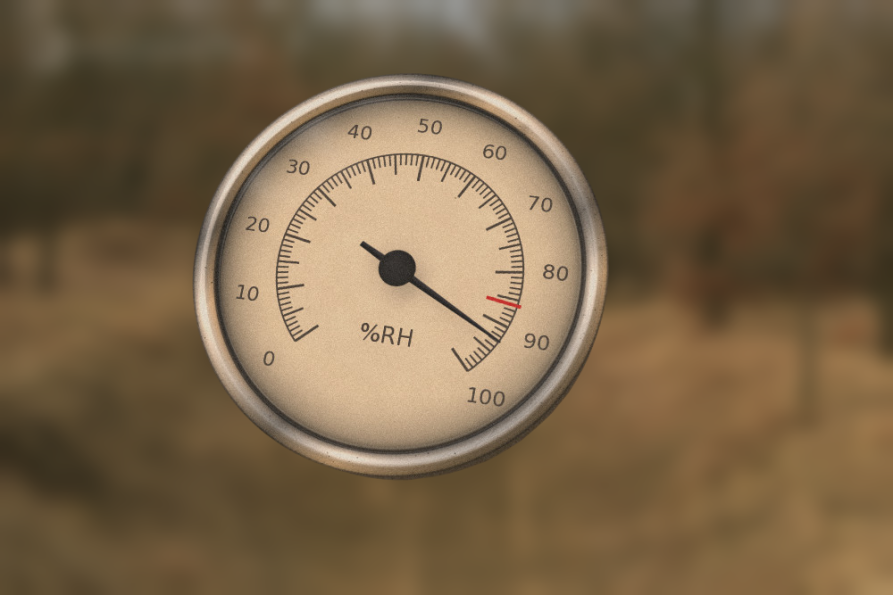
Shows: 93 %
